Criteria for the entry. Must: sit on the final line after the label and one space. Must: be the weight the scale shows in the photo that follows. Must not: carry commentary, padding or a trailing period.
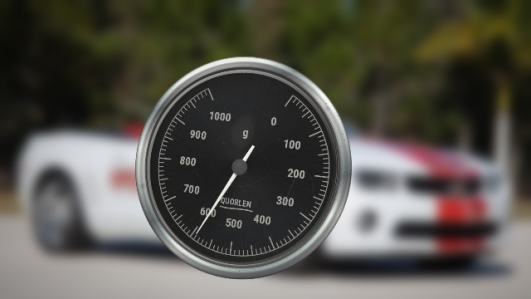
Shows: 590 g
